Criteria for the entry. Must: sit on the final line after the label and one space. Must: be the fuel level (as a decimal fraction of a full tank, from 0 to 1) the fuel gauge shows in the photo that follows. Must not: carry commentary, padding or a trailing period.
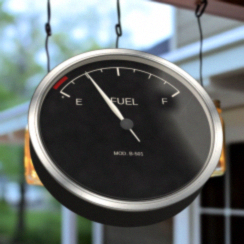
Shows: 0.25
